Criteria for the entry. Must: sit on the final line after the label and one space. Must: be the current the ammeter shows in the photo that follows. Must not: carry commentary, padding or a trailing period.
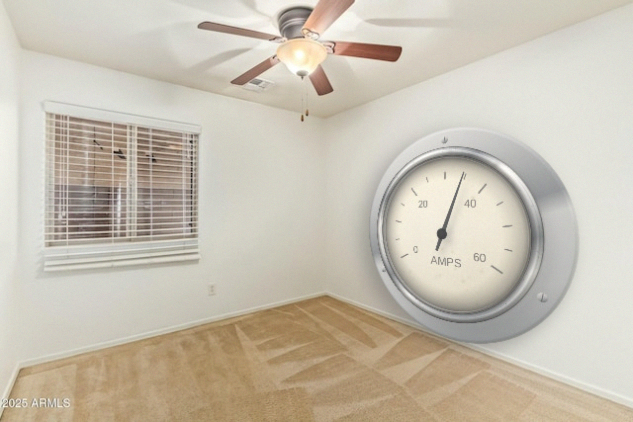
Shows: 35 A
